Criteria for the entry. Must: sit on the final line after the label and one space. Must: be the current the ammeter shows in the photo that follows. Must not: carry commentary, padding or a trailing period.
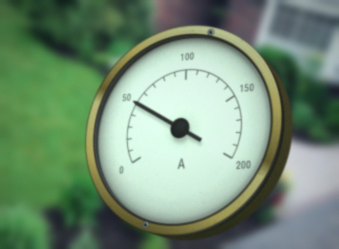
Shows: 50 A
